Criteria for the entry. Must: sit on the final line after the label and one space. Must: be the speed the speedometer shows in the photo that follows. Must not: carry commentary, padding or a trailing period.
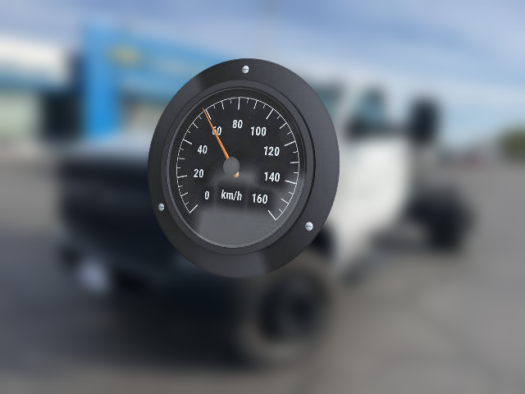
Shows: 60 km/h
